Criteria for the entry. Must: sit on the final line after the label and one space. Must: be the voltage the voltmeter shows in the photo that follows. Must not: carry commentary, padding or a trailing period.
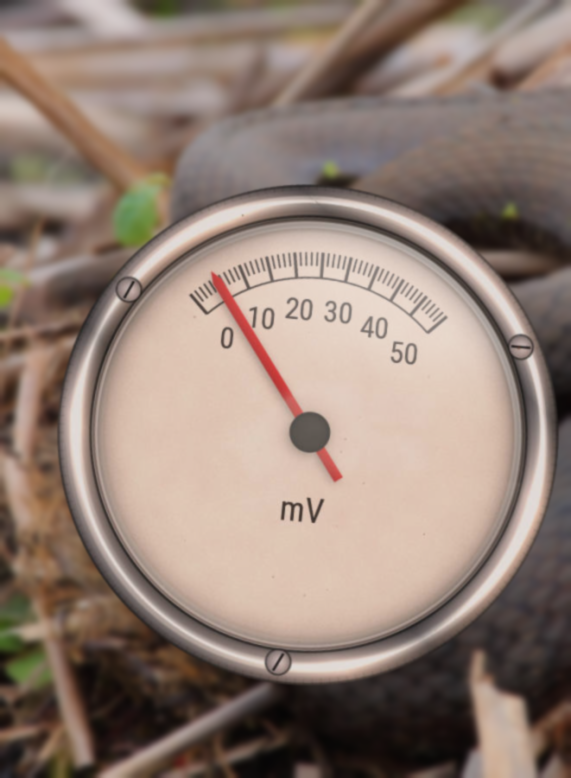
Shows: 5 mV
